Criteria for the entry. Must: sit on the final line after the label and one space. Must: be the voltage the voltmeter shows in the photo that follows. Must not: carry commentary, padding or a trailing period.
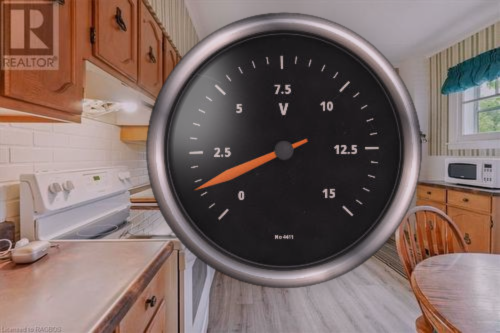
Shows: 1.25 V
